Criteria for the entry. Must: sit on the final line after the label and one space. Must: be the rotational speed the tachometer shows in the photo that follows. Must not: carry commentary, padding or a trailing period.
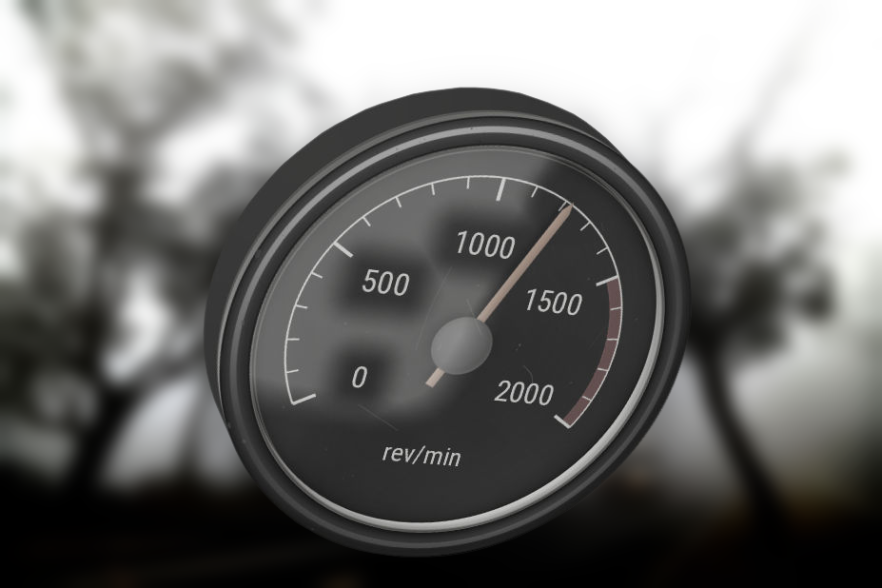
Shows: 1200 rpm
